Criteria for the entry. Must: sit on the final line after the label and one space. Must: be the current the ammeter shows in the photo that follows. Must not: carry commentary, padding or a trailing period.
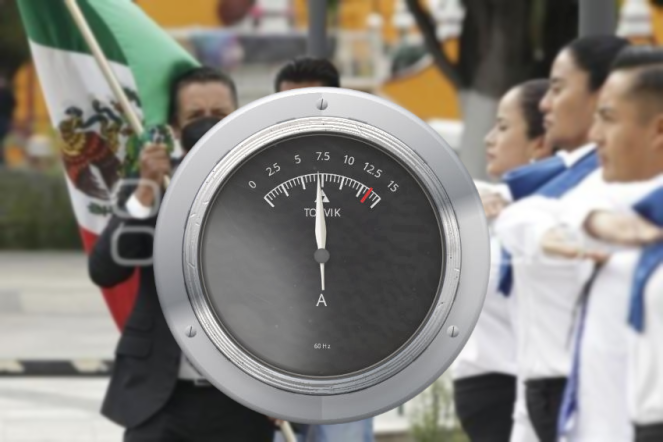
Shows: 7 A
